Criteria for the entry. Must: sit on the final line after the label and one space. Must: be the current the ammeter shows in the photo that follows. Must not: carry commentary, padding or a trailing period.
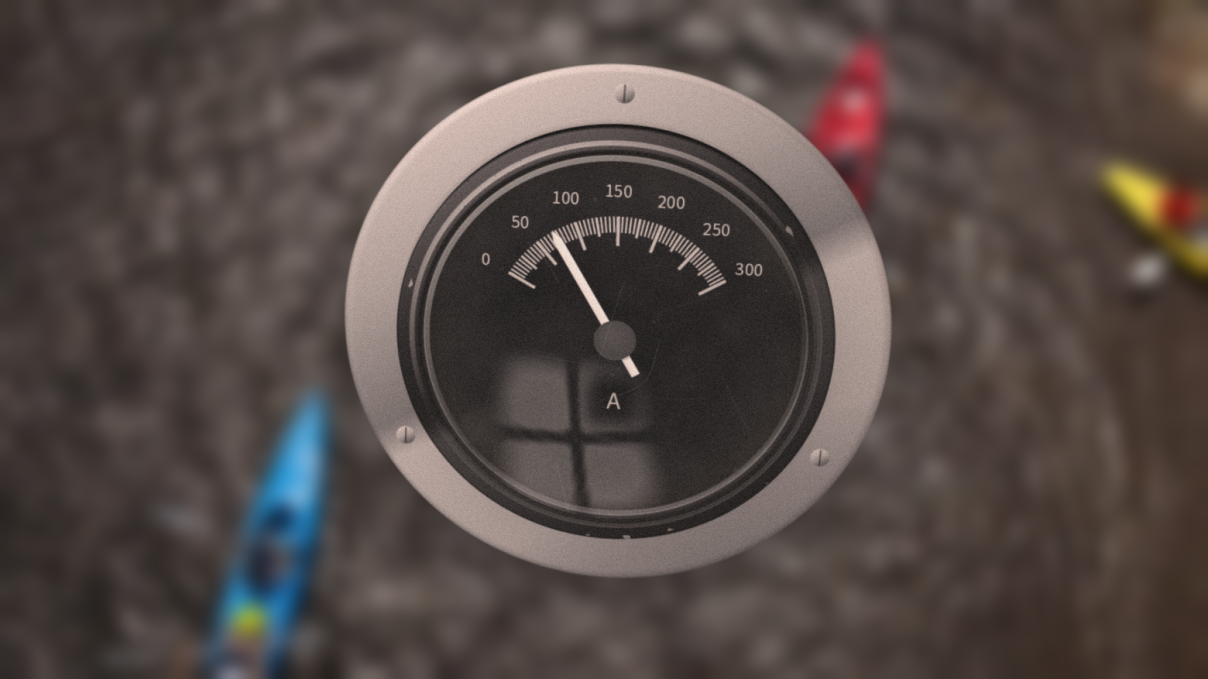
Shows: 75 A
